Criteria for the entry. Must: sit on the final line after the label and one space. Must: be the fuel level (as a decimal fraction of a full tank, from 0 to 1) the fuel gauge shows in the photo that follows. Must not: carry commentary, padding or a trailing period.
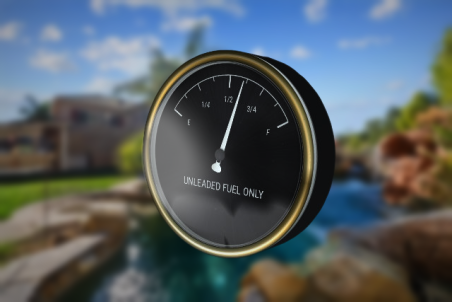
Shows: 0.625
